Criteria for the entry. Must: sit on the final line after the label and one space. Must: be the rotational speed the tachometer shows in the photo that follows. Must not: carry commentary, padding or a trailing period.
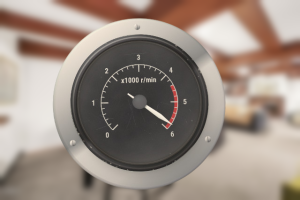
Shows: 5800 rpm
